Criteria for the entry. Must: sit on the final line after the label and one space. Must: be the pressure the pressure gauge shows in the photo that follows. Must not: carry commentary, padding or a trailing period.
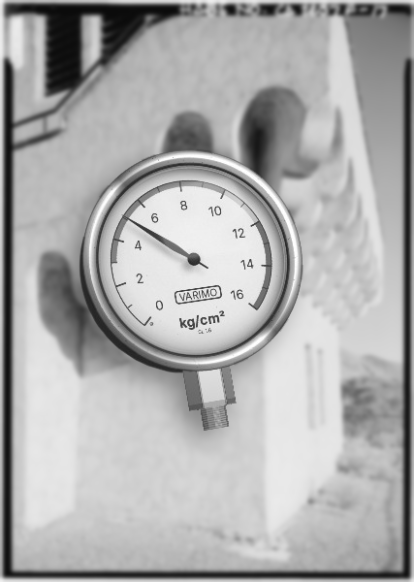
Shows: 5 kg/cm²
